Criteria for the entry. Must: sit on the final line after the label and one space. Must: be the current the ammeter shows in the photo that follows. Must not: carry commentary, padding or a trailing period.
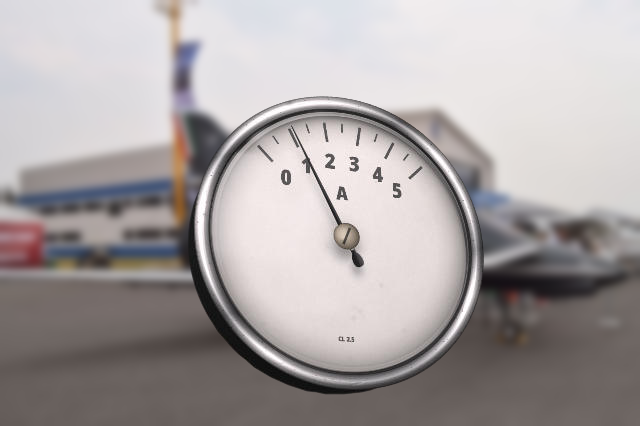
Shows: 1 A
